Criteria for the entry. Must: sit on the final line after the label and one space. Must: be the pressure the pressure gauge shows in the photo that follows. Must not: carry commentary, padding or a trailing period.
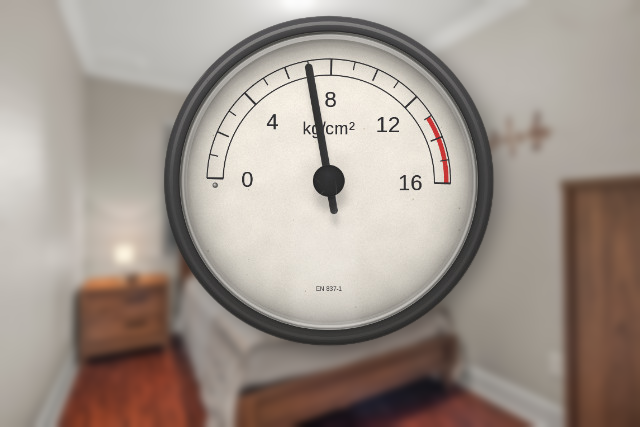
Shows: 7 kg/cm²
